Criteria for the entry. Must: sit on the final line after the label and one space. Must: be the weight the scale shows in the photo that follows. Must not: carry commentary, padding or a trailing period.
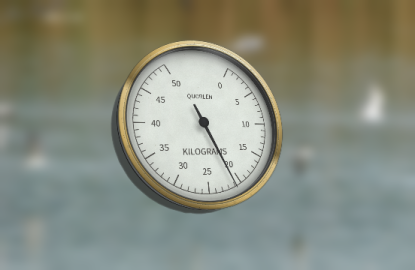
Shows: 21 kg
